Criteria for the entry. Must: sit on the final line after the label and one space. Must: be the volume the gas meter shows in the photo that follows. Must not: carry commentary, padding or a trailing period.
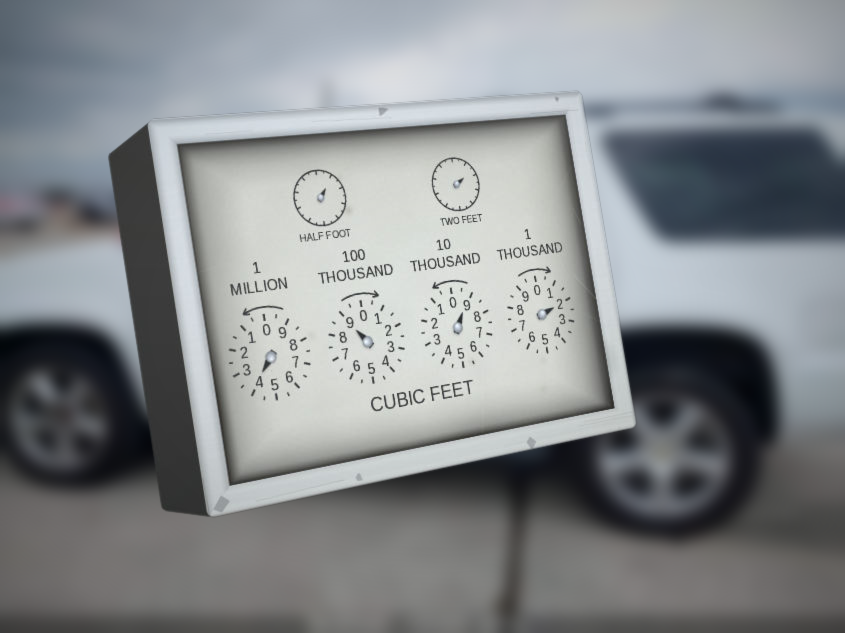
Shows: 389200 ft³
